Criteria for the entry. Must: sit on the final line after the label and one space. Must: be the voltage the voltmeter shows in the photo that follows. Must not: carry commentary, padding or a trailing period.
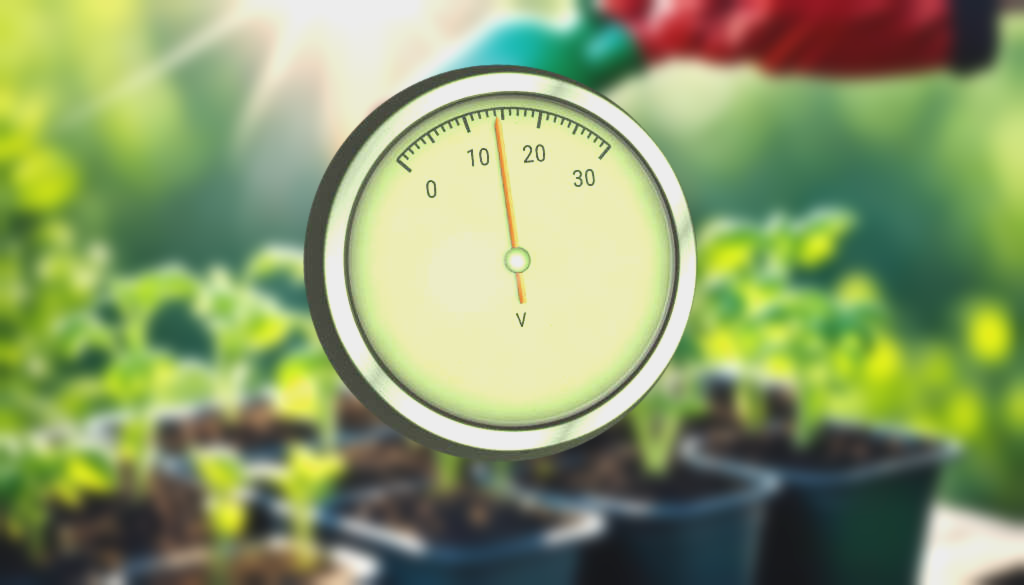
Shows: 14 V
